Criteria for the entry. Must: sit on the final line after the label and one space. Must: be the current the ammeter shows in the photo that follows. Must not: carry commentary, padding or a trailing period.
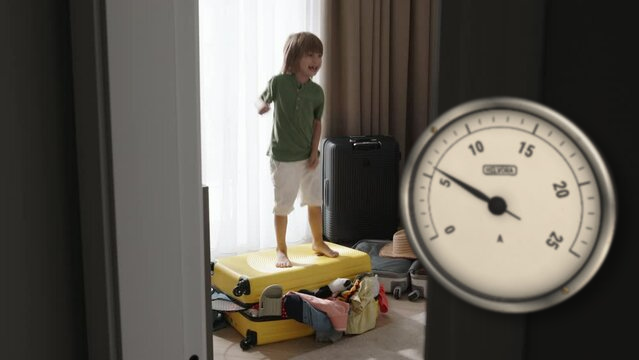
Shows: 6 A
